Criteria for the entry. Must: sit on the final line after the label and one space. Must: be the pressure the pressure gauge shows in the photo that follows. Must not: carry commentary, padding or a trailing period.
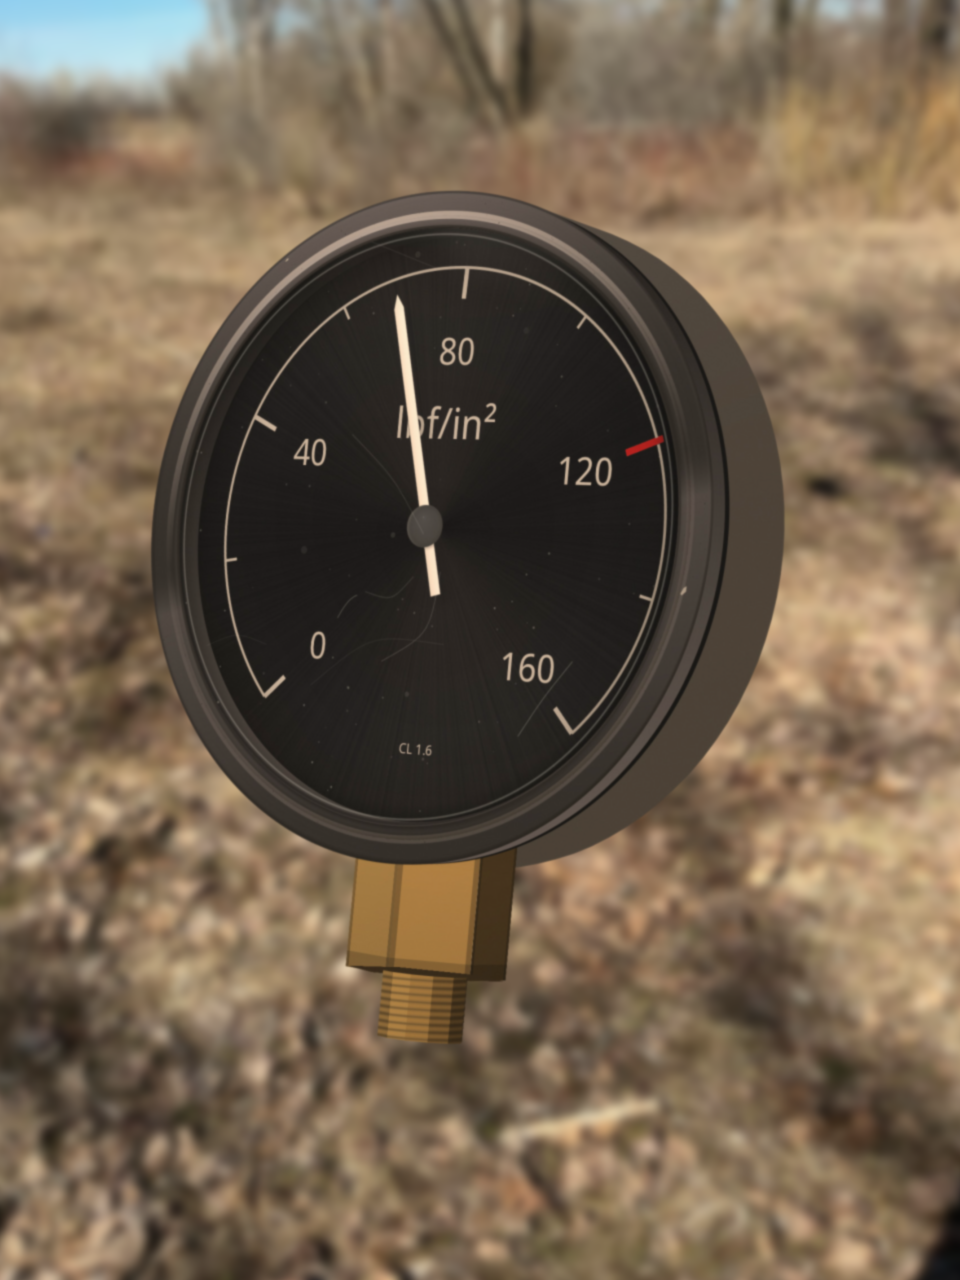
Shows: 70 psi
